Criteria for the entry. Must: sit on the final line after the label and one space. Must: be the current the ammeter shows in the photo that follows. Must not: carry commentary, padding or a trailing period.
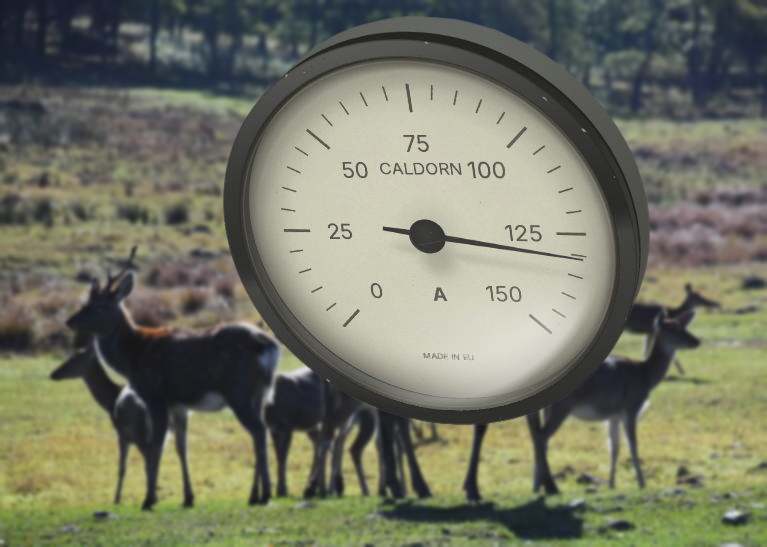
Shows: 130 A
